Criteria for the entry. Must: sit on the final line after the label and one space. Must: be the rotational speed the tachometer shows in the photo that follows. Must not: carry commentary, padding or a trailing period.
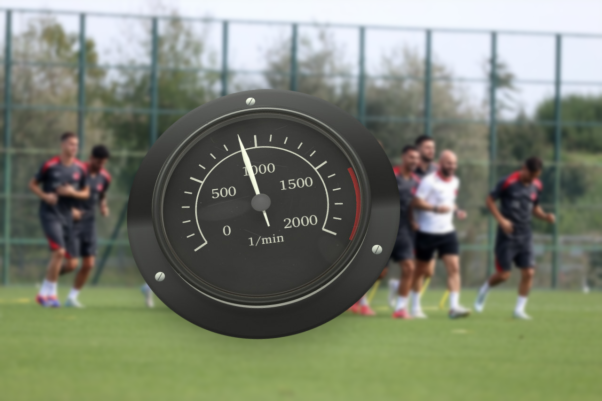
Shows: 900 rpm
